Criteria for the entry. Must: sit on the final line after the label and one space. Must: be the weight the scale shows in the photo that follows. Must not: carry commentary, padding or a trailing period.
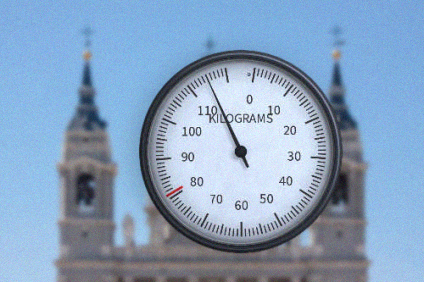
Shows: 115 kg
